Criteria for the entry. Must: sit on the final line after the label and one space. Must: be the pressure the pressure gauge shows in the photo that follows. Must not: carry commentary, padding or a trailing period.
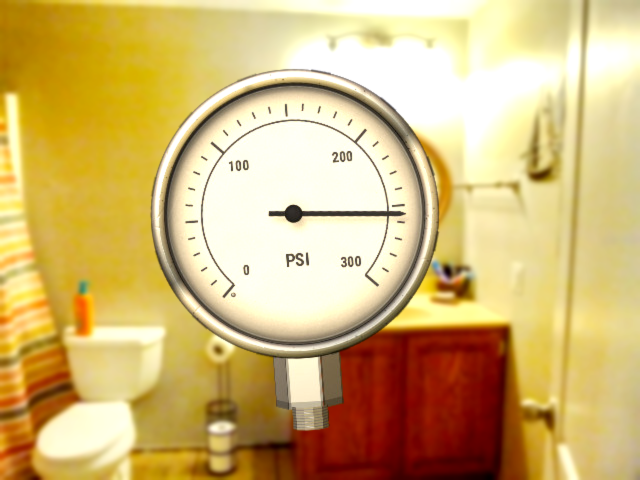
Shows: 255 psi
